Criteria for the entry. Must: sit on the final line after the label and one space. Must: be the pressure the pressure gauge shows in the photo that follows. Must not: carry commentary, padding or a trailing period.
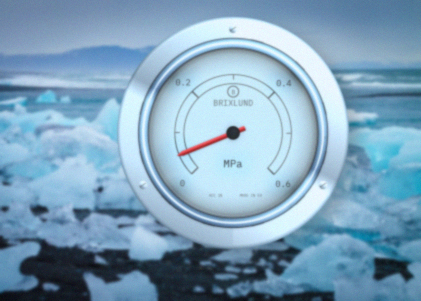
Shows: 0.05 MPa
